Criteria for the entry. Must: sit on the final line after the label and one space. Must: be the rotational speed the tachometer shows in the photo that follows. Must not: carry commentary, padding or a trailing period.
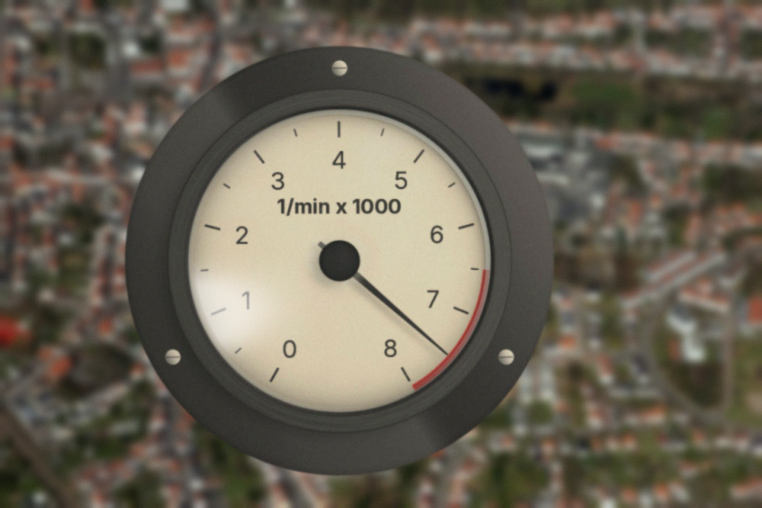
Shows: 7500 rpm
